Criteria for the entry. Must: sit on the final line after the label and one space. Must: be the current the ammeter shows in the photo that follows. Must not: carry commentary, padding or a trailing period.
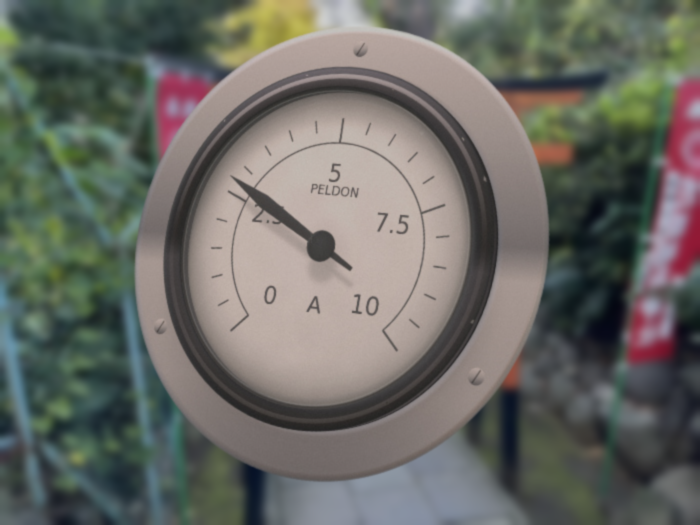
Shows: 2.75 A
